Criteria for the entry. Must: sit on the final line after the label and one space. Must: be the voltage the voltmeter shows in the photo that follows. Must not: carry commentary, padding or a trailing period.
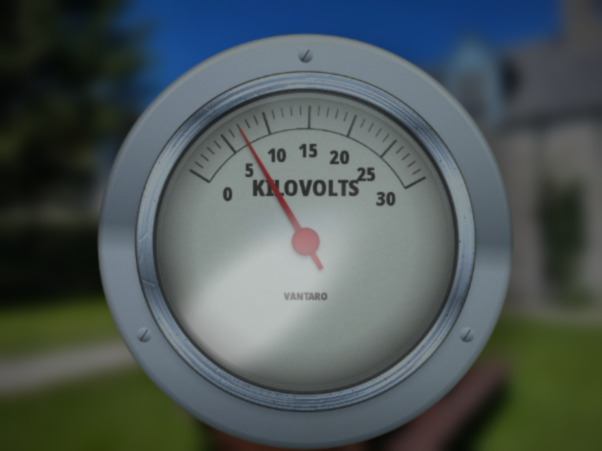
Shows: 7 kV
